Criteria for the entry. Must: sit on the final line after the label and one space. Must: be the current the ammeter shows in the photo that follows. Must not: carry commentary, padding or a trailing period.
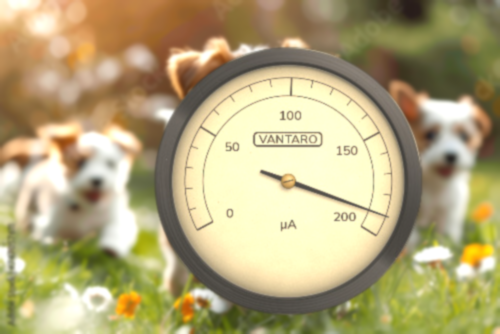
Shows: 190 µA
